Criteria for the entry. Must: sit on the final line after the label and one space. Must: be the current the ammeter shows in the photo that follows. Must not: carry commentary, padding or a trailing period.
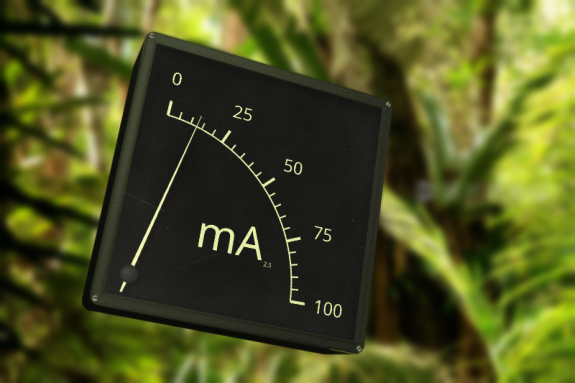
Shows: 12.5 mA
